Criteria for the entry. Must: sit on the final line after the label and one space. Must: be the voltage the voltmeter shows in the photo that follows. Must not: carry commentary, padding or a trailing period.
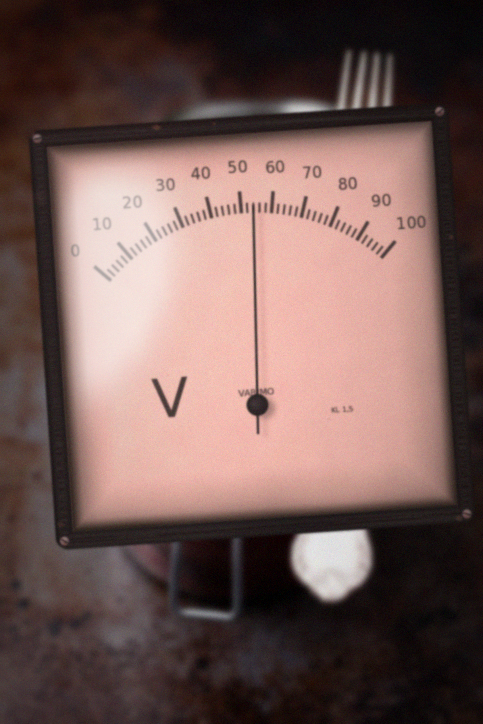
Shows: 54 V
